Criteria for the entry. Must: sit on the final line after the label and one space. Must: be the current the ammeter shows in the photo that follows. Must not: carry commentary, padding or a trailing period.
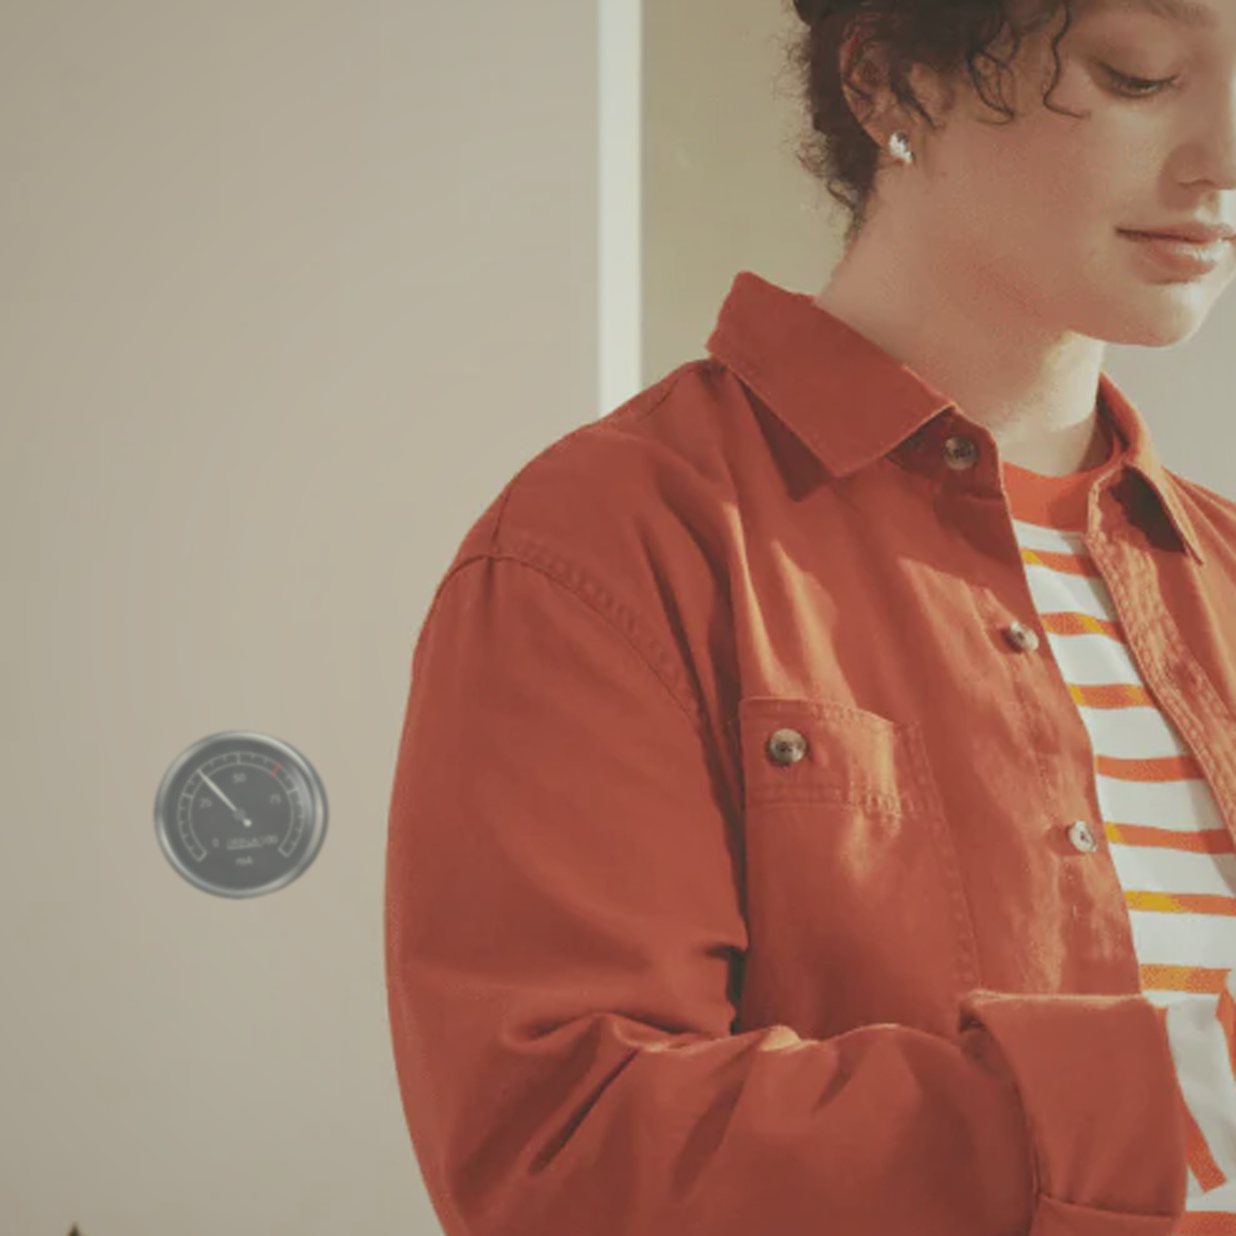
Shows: 35 mA
